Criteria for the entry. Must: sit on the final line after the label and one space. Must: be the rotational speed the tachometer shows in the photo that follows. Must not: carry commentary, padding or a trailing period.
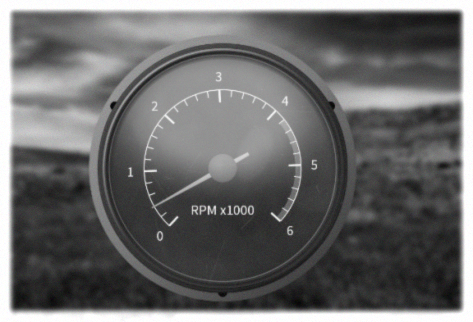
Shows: 400 rpm
